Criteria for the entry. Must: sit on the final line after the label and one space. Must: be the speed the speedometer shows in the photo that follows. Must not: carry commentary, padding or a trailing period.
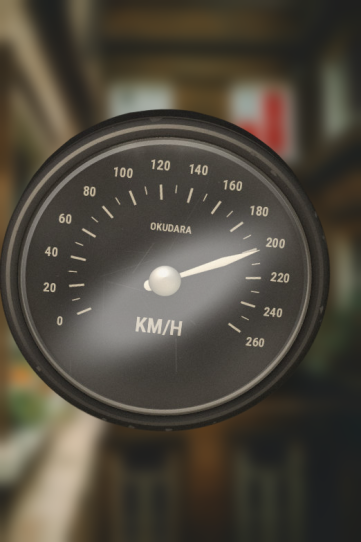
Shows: 200 km/h
